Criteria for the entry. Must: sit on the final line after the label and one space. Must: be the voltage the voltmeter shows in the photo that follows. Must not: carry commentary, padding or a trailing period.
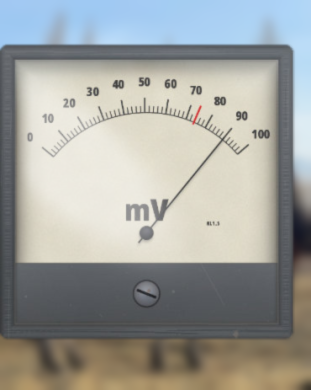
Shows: 90 mV
